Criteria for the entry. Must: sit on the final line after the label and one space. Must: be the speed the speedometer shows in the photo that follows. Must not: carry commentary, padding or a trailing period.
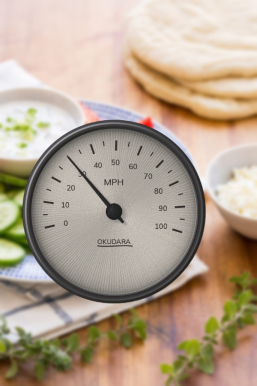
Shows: 30 mph
